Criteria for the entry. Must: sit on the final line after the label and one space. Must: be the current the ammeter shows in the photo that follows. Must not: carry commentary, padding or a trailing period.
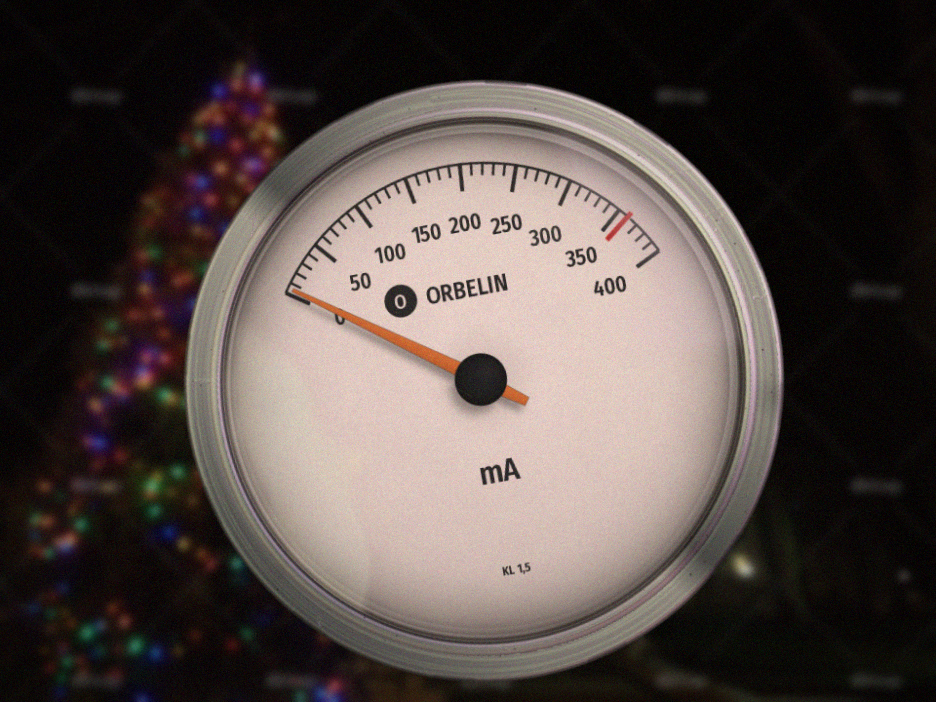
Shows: 5 mA
